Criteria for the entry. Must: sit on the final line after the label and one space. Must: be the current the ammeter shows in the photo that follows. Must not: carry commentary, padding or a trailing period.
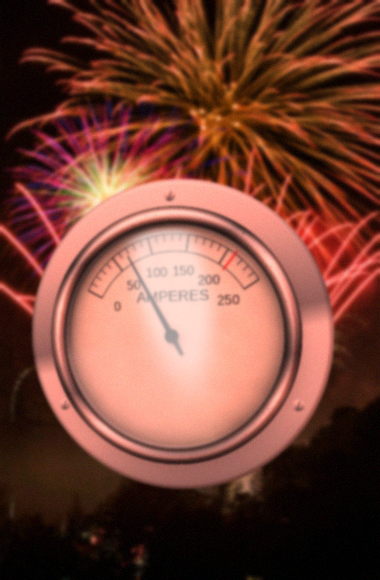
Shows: 70 A
